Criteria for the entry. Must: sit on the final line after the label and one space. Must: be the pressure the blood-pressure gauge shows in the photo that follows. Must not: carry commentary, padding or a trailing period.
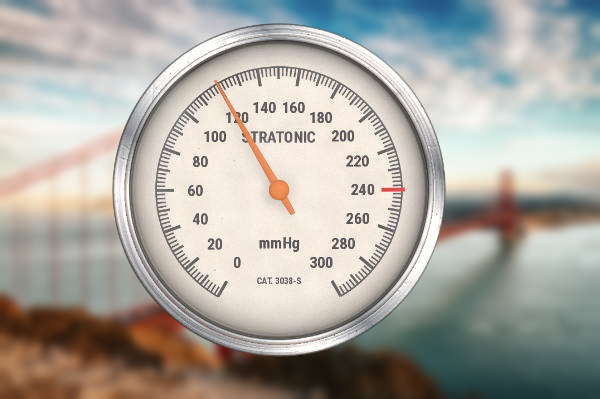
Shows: 120 mmHg
